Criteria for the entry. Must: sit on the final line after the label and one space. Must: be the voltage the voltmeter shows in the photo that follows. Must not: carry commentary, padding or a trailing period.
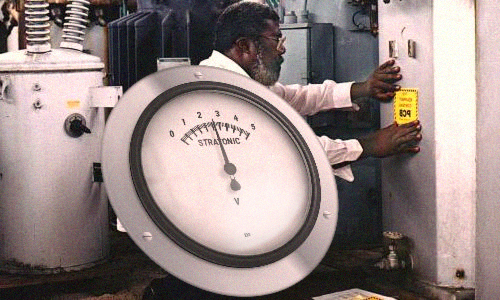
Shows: 2.5 V
